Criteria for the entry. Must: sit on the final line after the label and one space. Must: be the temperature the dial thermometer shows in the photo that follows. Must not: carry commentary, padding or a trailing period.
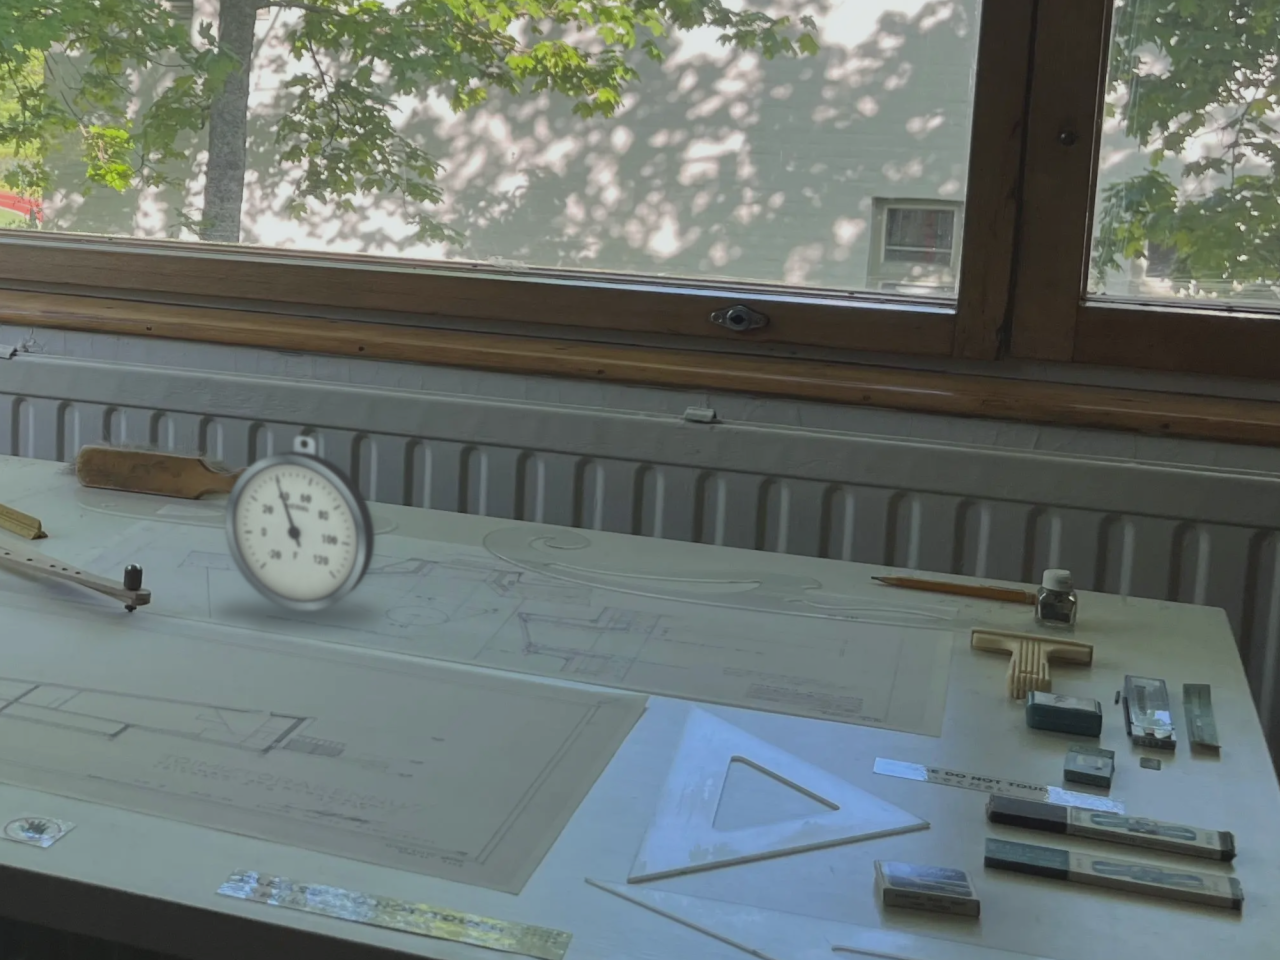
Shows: 40 °F
